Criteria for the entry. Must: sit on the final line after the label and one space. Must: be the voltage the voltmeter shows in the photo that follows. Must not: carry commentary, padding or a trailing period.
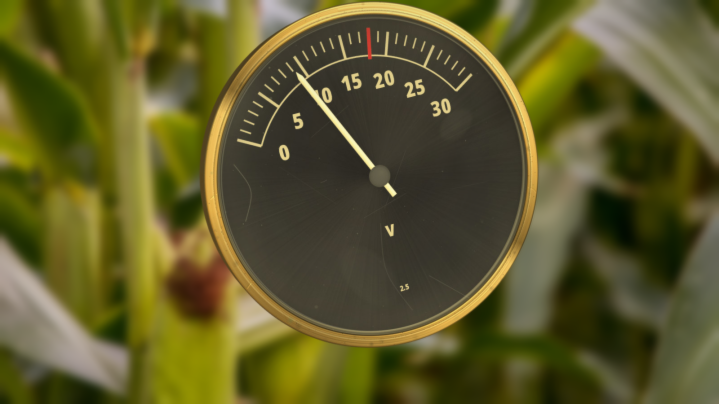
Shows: 9 V
